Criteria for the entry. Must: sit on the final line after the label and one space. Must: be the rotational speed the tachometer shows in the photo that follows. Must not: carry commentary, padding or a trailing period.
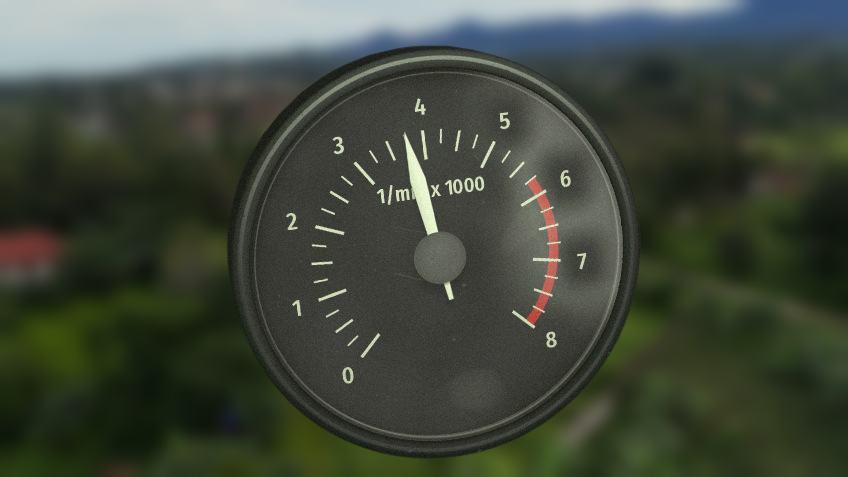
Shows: 3750 rpm
